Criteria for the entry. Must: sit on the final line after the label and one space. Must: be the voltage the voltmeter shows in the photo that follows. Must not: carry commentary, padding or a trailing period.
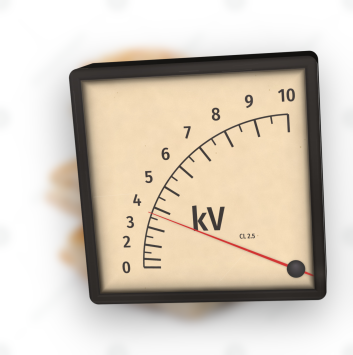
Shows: 3.75 kV
